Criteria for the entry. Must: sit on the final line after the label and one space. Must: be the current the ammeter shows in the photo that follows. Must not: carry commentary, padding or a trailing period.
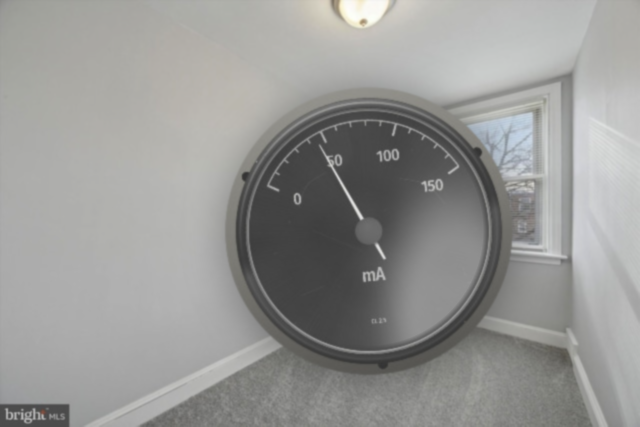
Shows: 45 mA
